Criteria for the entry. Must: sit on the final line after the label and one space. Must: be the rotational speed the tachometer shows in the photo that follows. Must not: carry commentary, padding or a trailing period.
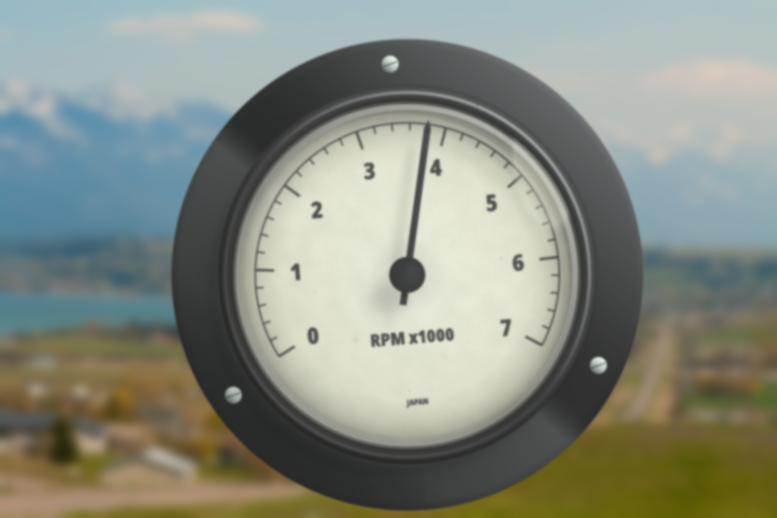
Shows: 3800 rpm
